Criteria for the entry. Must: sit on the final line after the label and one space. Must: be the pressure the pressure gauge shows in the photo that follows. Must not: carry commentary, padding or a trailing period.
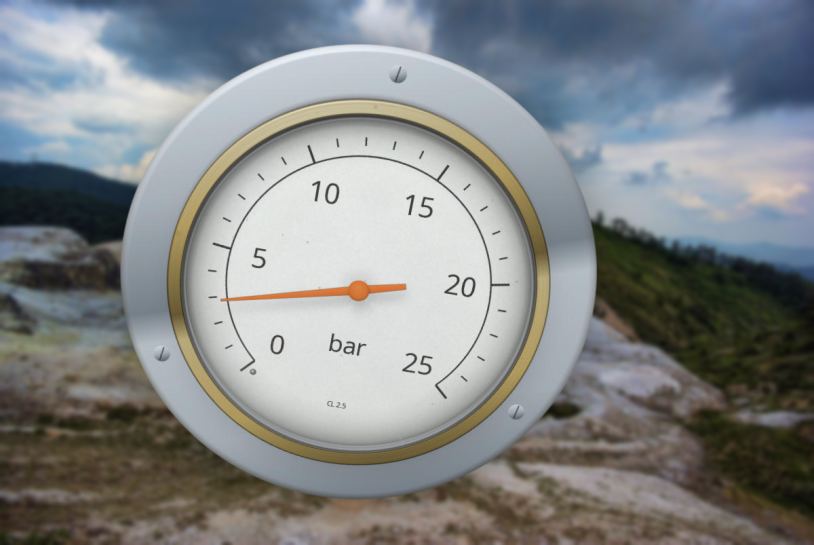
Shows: 3 bar
